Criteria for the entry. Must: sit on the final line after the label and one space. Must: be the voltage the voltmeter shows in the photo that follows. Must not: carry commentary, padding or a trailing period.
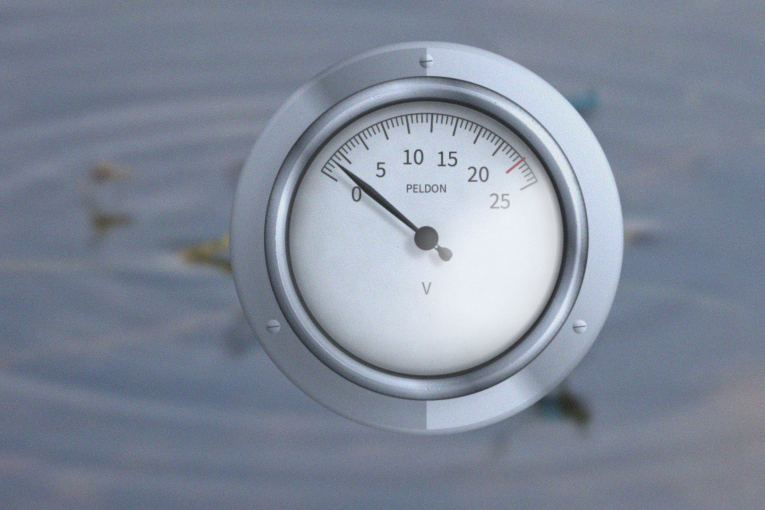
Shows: 1.5 V
